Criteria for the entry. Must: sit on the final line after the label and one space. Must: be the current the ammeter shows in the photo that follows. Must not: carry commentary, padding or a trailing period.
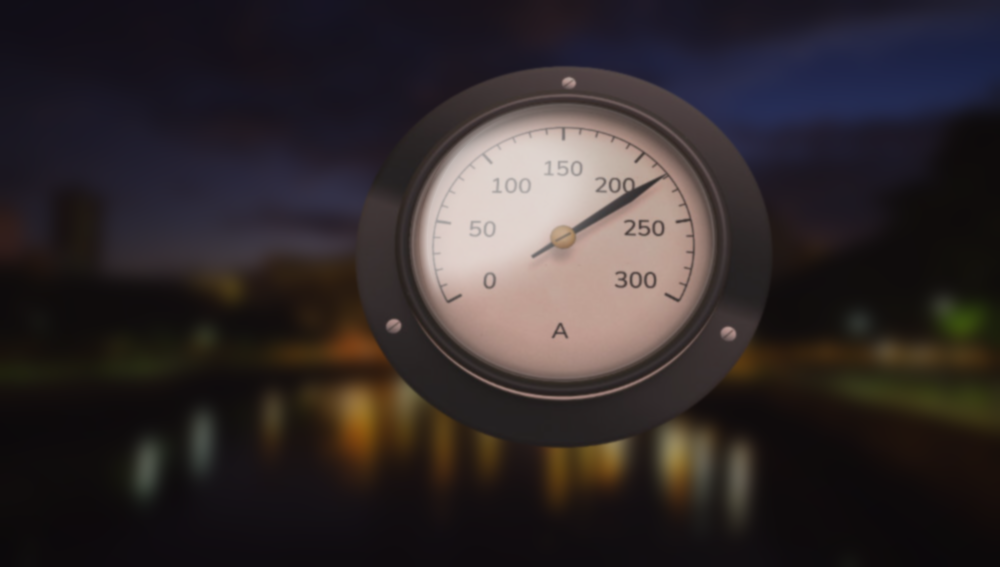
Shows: 220 A
